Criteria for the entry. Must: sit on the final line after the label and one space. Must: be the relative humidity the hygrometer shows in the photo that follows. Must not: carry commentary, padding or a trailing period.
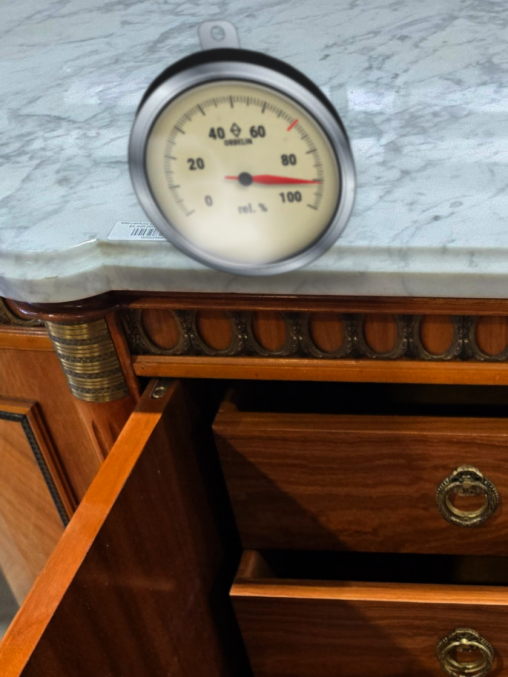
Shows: 90 %
